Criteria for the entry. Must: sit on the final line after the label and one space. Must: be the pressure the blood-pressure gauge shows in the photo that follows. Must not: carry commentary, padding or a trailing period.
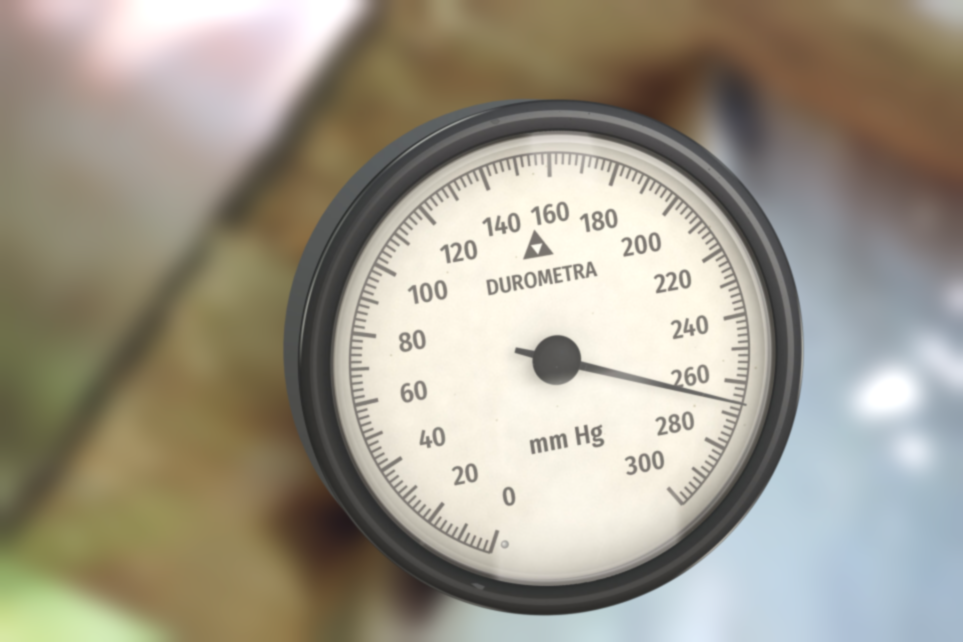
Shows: 266 mmHg
